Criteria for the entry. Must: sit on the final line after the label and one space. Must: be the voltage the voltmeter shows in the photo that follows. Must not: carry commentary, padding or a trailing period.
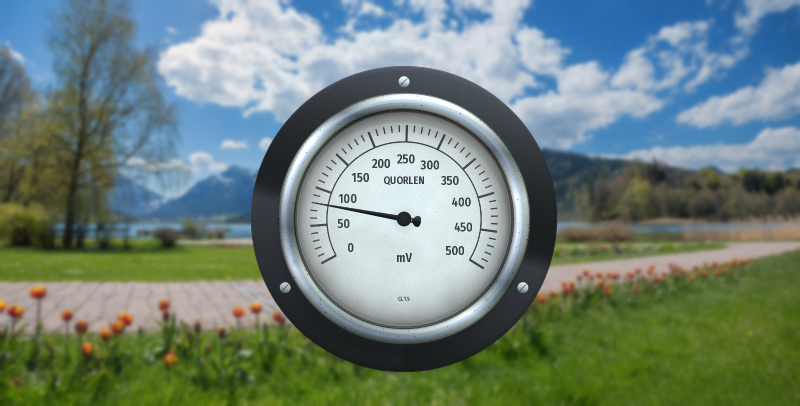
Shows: 80 mV
